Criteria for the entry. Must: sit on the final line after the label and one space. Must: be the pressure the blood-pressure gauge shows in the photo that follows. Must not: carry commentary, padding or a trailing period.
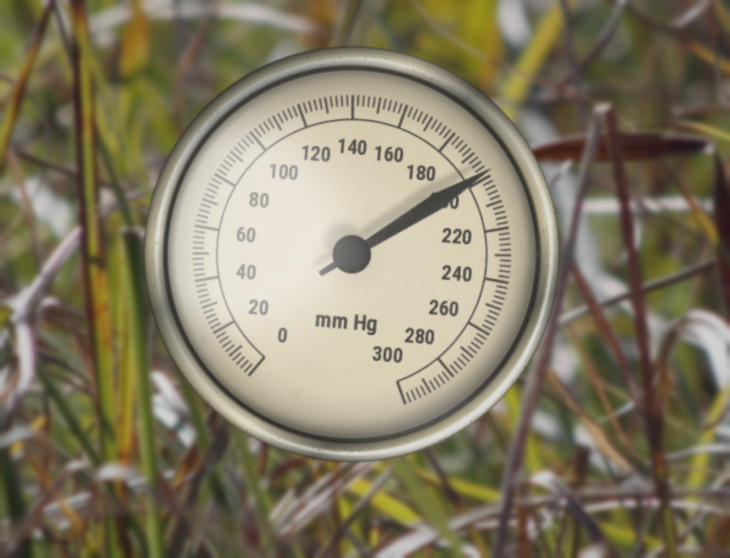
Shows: 198 mmHg
